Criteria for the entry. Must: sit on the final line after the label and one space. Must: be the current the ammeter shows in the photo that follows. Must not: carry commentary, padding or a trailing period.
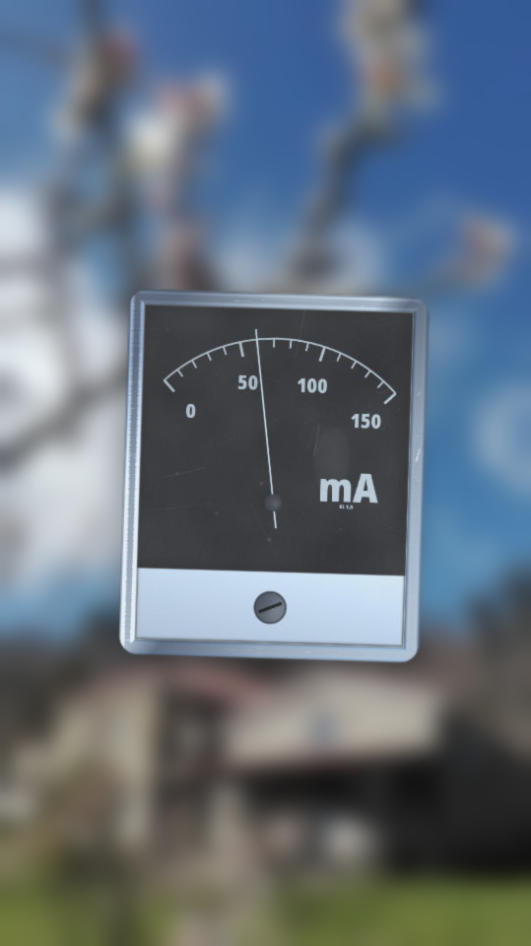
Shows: 60 mA
